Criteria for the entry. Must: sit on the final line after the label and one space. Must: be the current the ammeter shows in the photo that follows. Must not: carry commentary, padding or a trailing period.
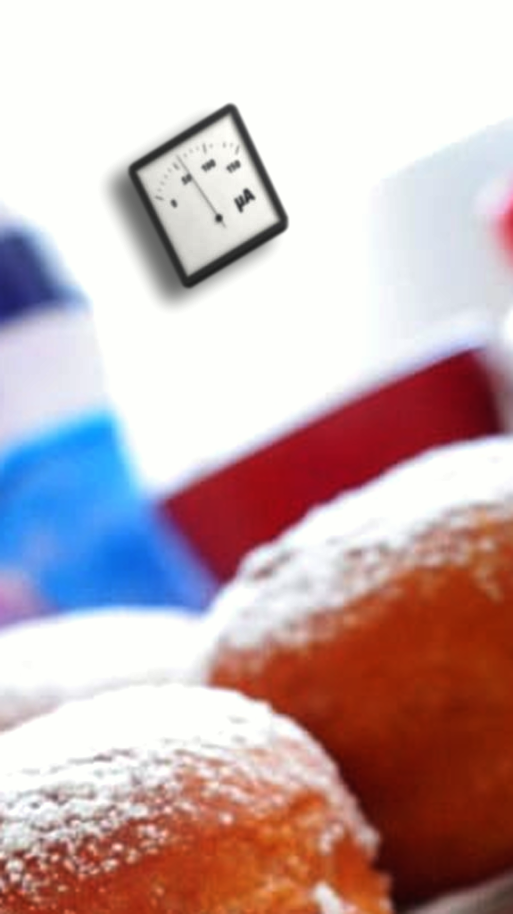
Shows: 60 µA
